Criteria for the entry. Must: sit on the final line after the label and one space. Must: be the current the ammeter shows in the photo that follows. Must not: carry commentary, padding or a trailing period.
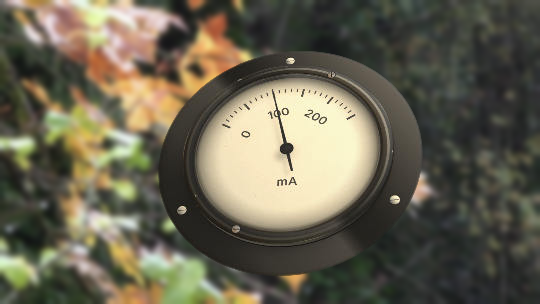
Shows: 100 mA
